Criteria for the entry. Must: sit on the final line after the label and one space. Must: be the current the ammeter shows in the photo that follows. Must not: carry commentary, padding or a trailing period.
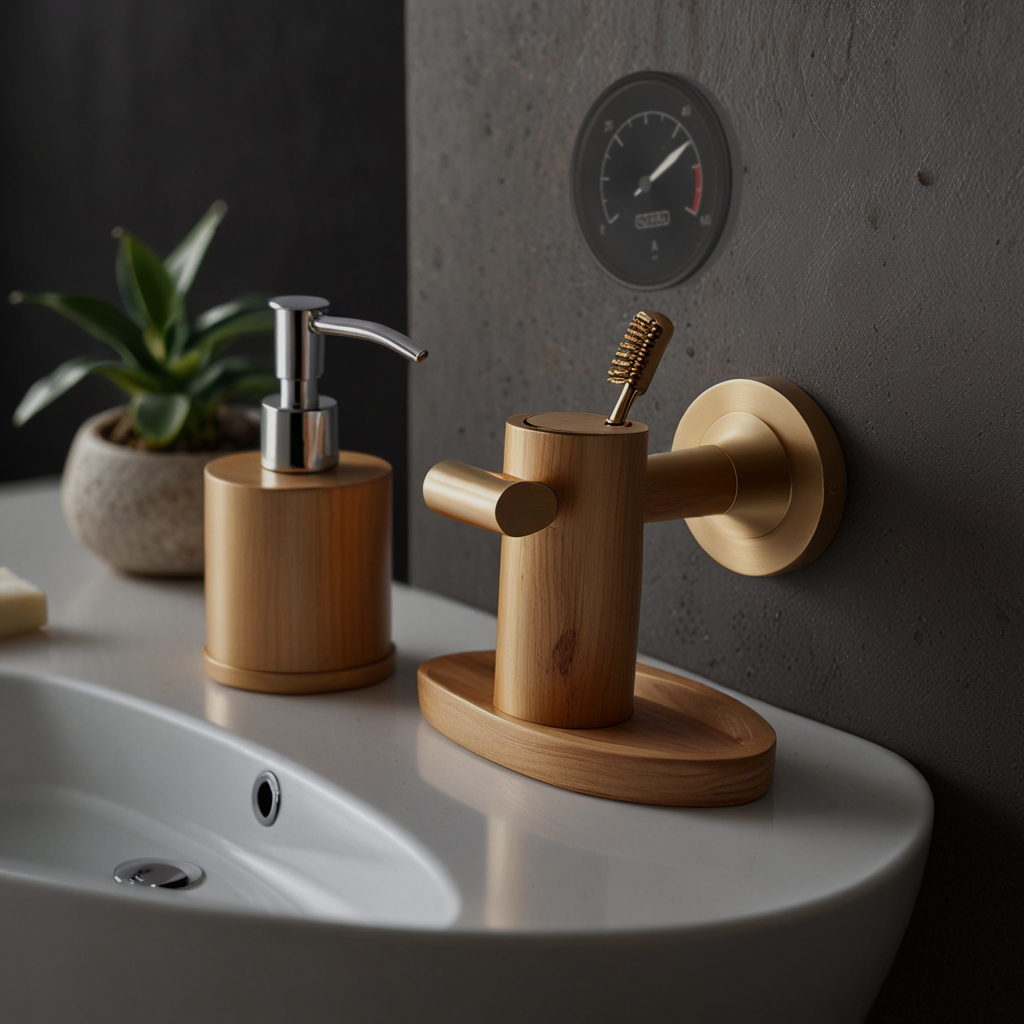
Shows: 45 A
